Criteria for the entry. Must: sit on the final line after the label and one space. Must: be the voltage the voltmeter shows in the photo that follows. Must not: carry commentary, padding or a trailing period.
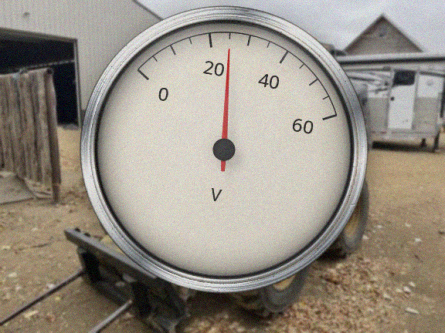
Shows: 25 V
